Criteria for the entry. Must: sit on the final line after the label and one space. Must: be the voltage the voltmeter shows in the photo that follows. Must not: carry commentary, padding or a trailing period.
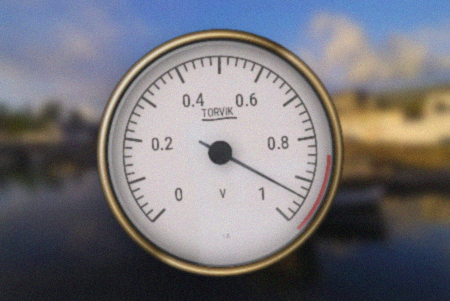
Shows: 0.94 V
